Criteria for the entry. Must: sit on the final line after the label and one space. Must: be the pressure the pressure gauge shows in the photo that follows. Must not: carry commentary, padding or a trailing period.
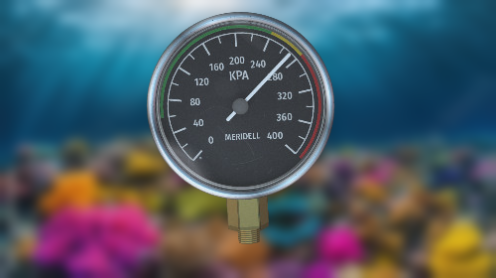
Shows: 270 kPa
